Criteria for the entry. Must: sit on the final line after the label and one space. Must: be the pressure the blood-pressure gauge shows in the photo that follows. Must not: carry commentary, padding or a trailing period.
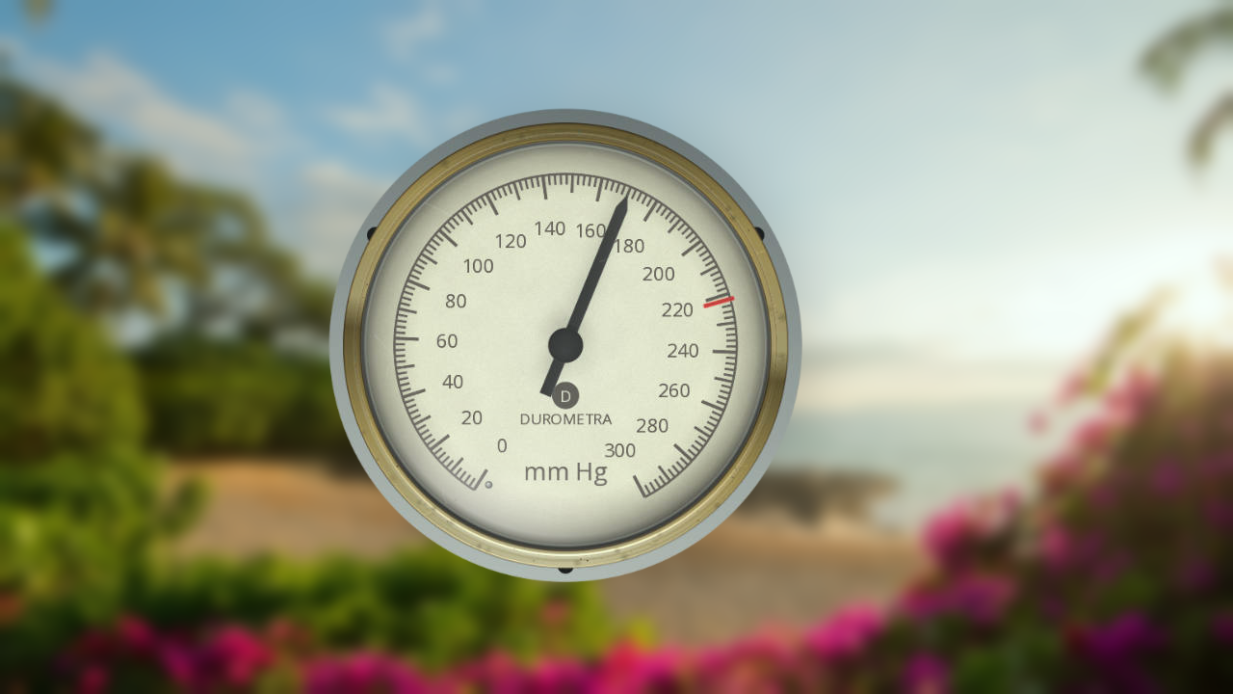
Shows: 170 mmHg
